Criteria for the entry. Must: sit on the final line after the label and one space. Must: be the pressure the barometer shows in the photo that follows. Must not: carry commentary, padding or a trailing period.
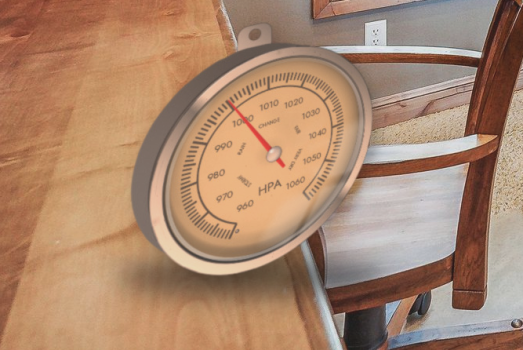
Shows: 1000 hPa
